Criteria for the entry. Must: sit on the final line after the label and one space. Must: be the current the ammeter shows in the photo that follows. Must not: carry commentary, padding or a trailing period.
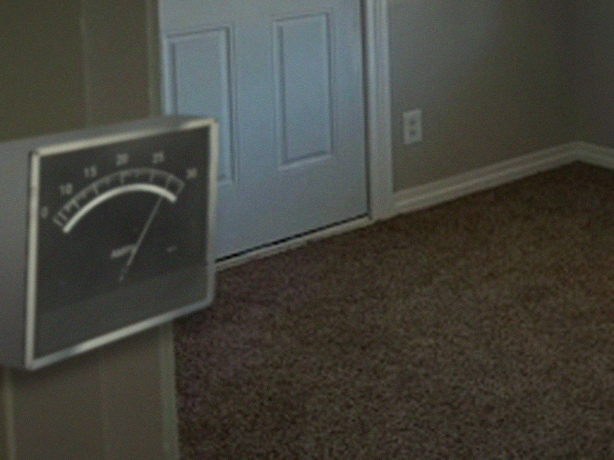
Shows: 27.5 A
